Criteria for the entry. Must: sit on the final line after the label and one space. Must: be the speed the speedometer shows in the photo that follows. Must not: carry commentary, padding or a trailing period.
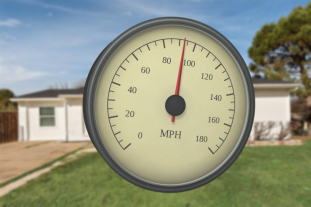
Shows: 92.5 mph
